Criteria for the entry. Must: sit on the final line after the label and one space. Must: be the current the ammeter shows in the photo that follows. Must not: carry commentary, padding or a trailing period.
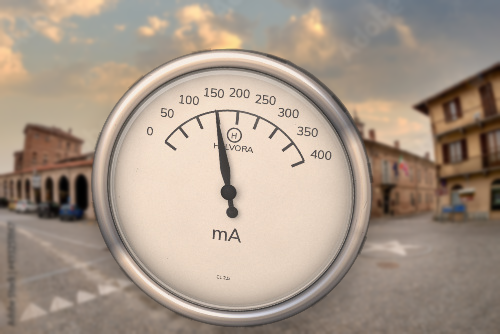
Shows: 150 mA
